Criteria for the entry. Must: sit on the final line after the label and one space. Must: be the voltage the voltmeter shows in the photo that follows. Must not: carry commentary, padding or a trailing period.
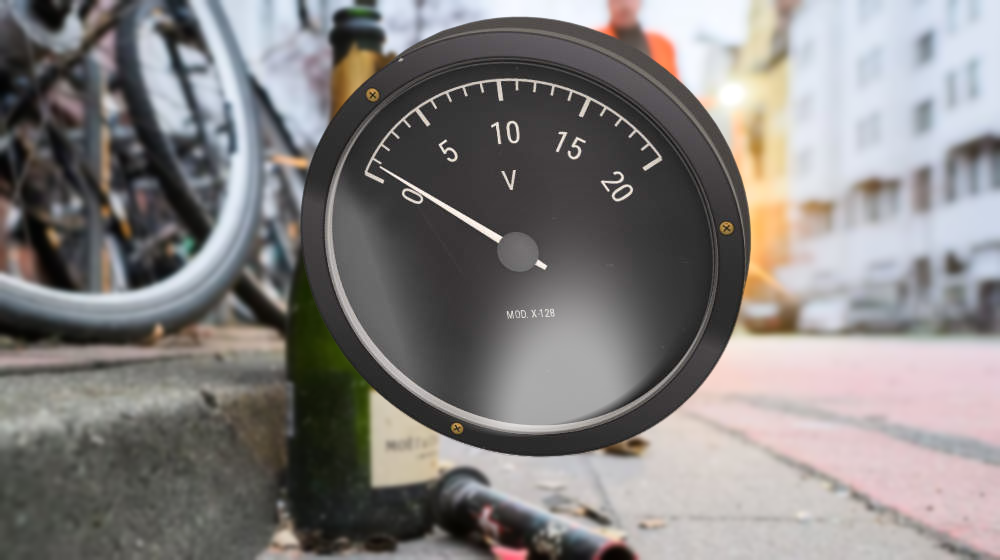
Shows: 1 V
